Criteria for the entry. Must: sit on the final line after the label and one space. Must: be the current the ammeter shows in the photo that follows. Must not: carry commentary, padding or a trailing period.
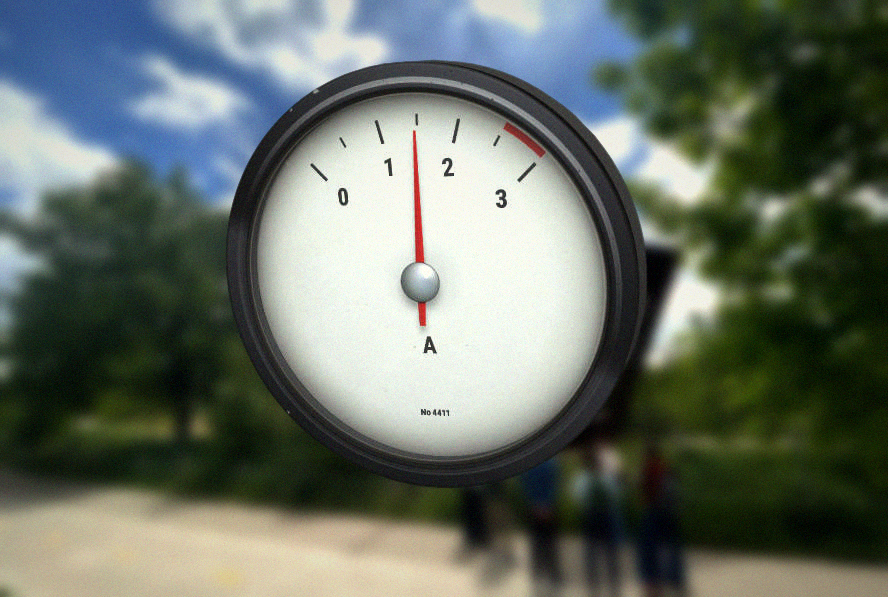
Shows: 1.5 A
